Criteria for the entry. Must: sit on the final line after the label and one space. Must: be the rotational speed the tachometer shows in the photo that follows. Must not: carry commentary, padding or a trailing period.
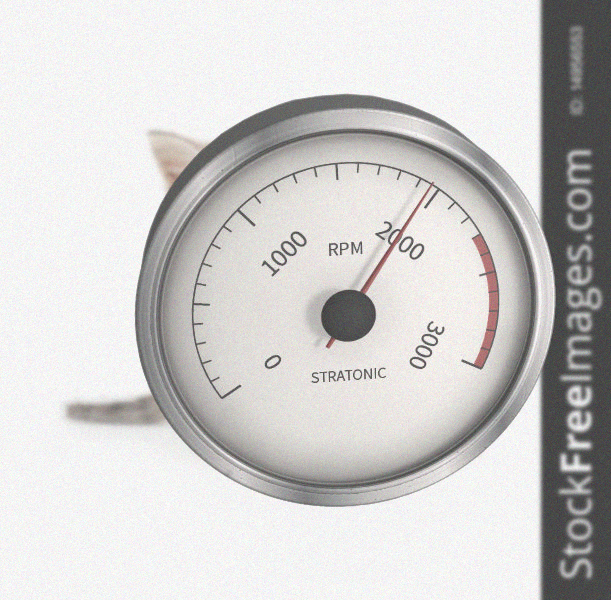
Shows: 1950 rpm
